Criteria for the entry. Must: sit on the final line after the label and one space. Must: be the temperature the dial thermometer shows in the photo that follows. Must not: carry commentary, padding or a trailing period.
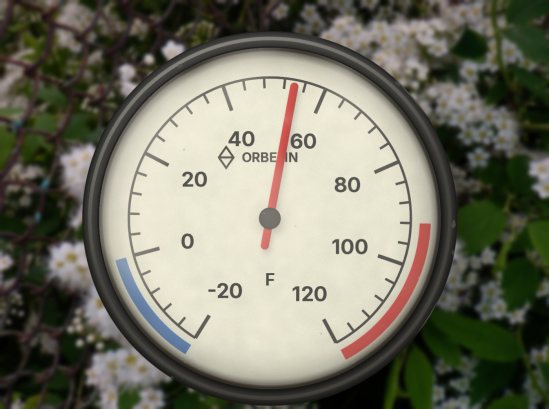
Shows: 54 °F
